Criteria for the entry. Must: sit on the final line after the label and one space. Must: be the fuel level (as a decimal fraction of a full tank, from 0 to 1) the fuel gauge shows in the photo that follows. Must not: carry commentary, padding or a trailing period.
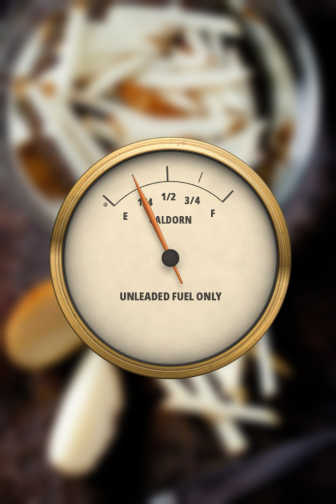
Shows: 0.25
